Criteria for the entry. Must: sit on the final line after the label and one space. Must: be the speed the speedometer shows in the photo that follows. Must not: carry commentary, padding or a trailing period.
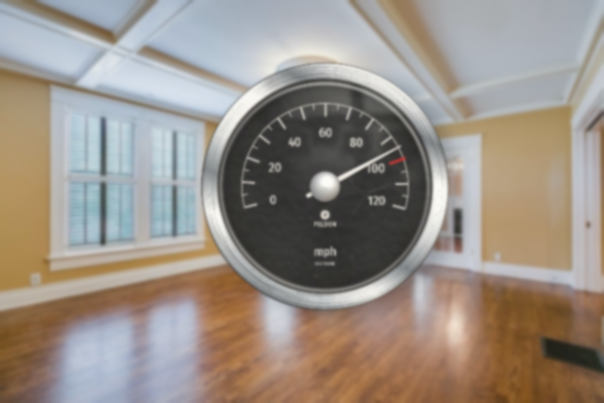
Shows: 95 mph
